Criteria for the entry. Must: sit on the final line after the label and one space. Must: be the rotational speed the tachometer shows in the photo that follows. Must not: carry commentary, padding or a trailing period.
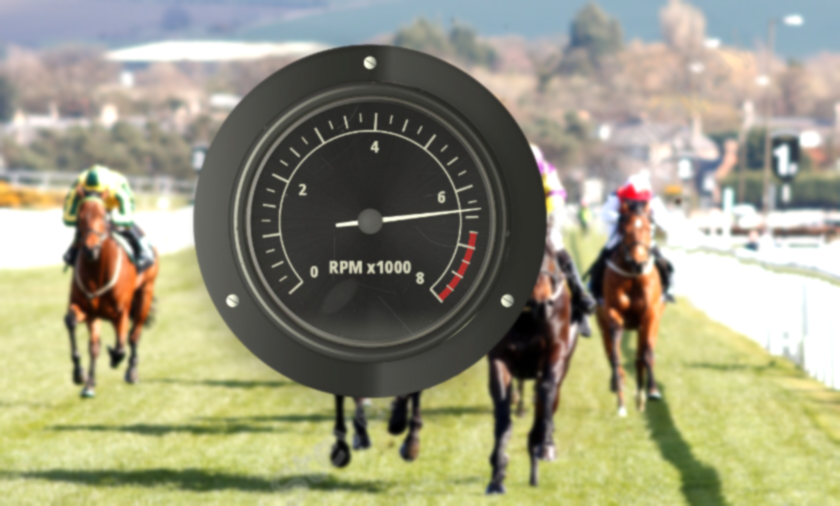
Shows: 6375 rpm
